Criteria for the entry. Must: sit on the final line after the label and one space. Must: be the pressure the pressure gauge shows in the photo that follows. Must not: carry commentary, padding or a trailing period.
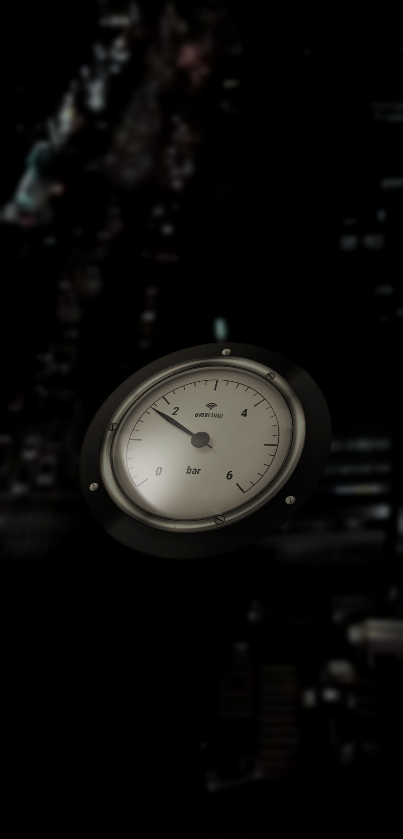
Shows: 1.7 bar
